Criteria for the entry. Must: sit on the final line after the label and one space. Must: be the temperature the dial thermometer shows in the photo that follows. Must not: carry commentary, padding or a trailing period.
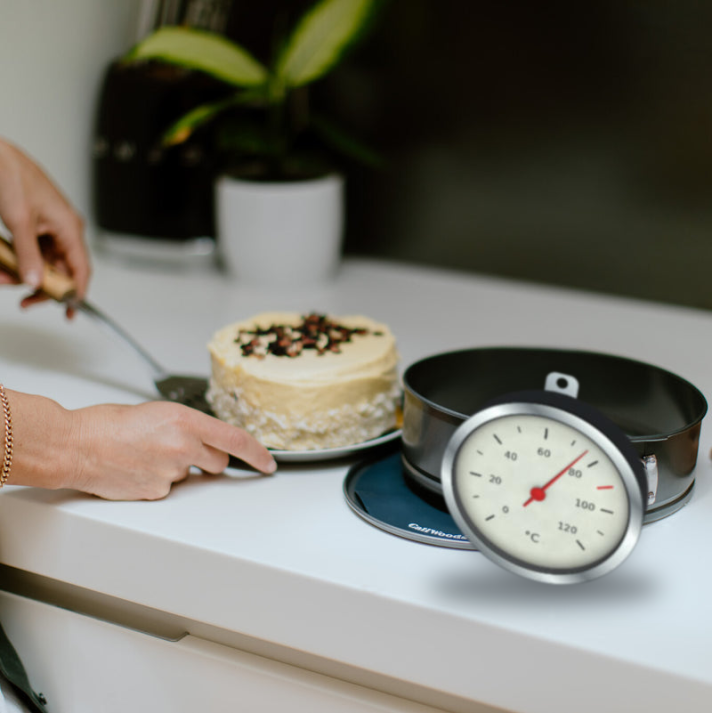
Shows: 75 °C
